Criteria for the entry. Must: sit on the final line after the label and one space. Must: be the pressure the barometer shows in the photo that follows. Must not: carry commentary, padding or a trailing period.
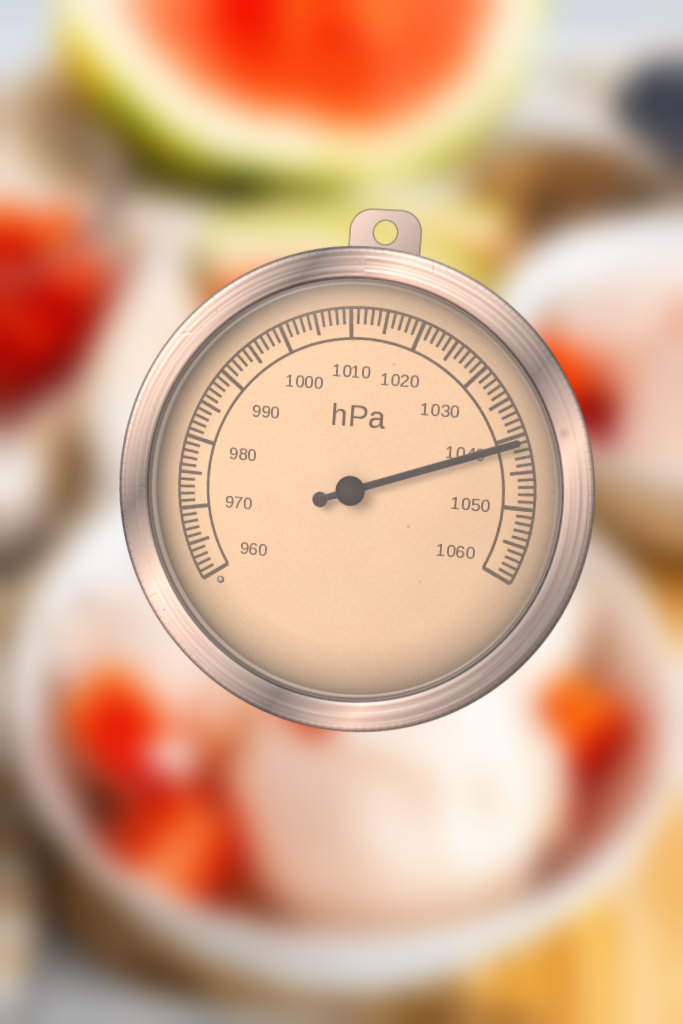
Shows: 1041 hPa
